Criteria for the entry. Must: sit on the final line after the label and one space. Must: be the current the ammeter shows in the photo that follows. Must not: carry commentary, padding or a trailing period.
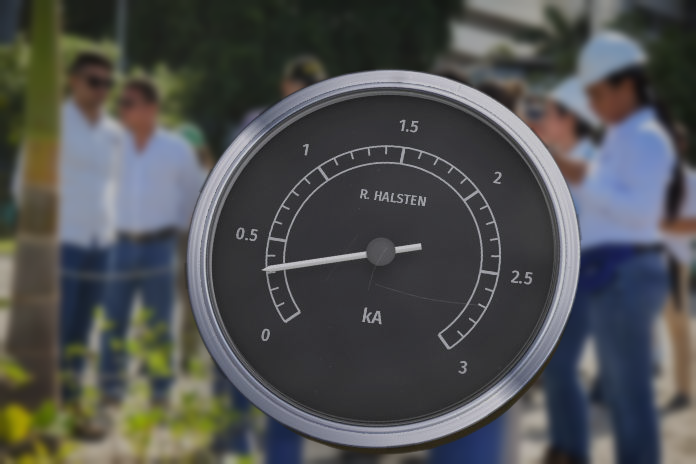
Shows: 0.3 kA
